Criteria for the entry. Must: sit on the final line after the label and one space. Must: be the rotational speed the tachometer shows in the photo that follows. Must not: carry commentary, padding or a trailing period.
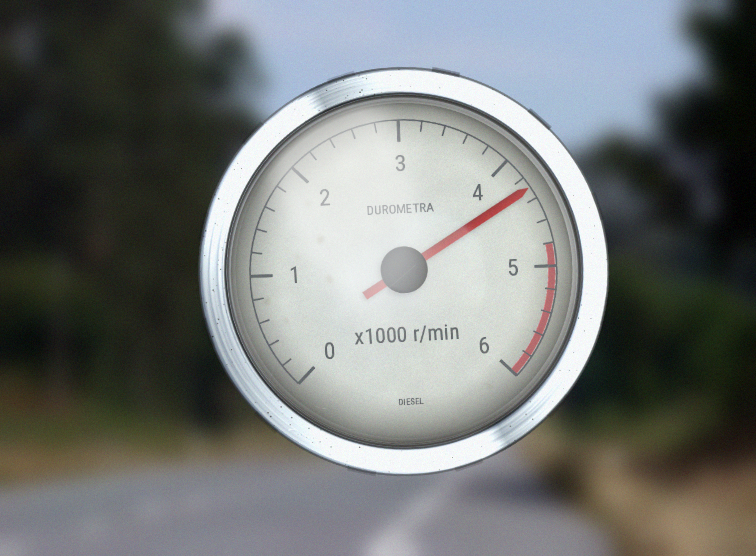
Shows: 4300 rpm
